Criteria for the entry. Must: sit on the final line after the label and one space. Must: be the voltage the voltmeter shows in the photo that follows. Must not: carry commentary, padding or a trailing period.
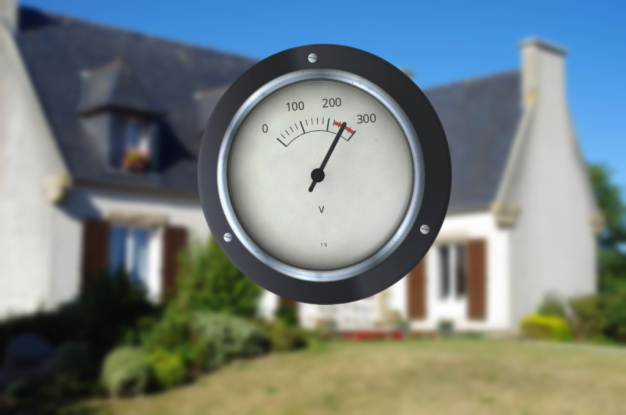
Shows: 260 V
